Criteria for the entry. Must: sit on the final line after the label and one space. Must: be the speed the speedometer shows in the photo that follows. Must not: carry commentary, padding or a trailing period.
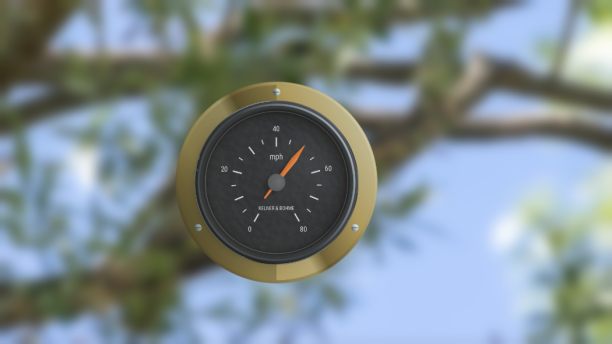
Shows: 50 mph
